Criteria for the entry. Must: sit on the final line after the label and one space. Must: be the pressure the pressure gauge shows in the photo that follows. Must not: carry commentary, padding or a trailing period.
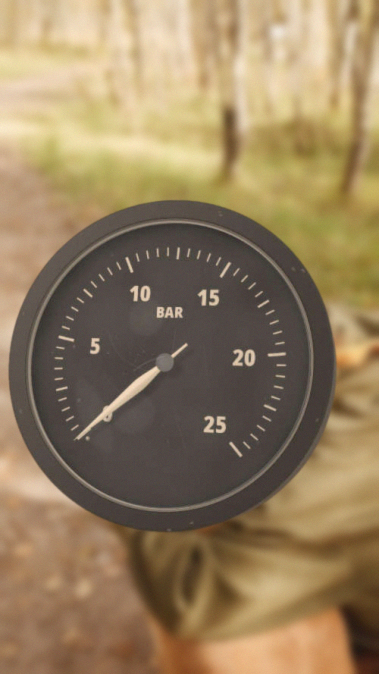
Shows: 0 bar
